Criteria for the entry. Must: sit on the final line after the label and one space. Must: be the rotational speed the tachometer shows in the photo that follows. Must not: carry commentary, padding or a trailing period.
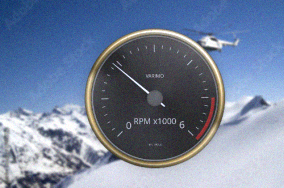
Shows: 1900 rpm
